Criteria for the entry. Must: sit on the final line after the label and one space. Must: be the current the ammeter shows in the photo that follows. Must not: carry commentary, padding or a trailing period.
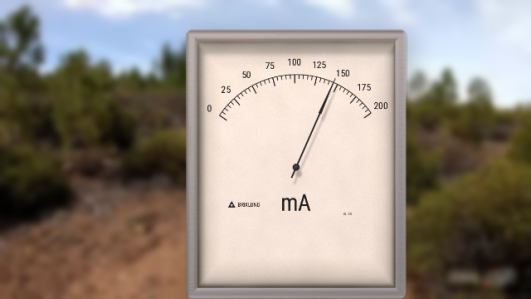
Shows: 145 mA
